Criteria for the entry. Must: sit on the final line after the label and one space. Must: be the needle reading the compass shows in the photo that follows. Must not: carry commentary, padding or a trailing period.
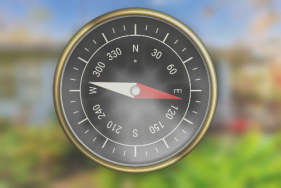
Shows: 100 °
